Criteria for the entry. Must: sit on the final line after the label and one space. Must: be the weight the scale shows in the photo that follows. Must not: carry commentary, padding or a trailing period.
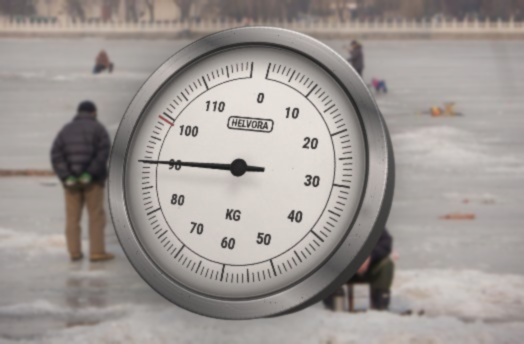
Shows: 90 kg
